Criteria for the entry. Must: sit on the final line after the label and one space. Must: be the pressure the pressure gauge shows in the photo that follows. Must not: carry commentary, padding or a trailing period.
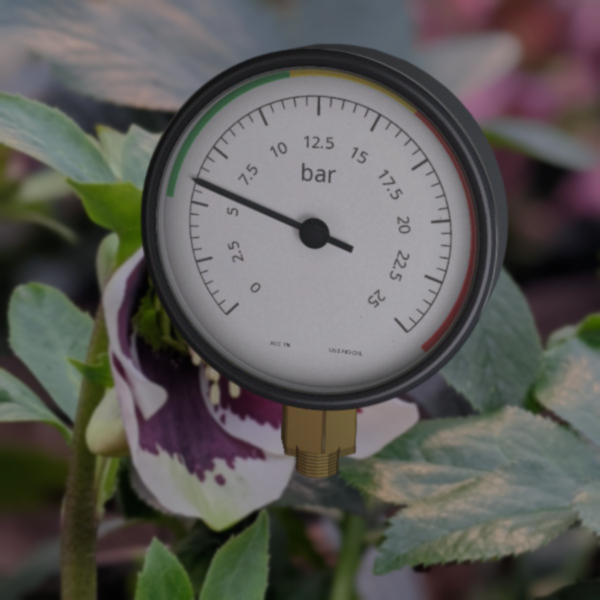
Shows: 6 bar
